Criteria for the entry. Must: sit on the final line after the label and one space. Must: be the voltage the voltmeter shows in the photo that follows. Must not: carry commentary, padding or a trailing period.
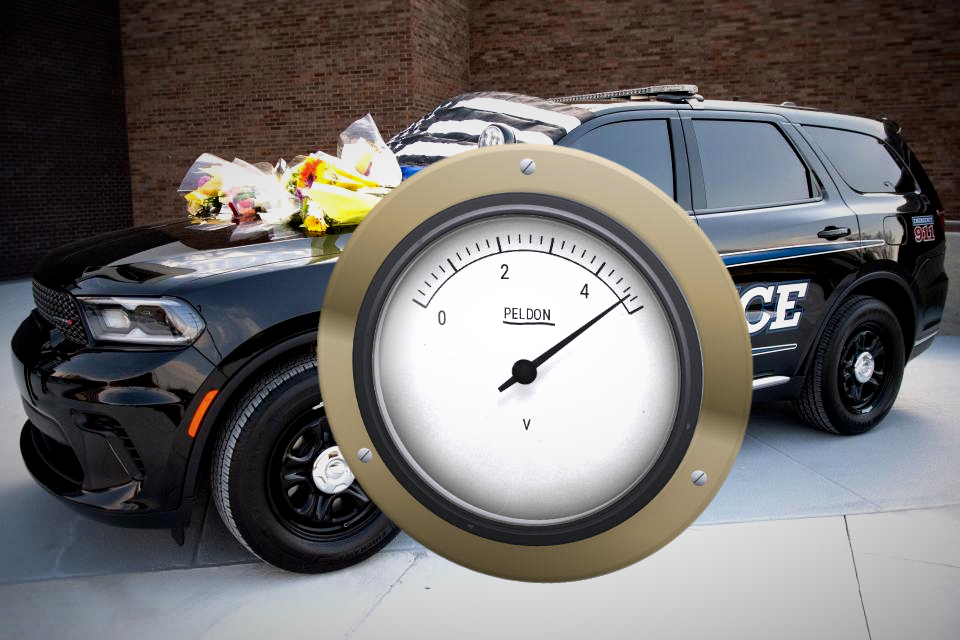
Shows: 4.7 V
